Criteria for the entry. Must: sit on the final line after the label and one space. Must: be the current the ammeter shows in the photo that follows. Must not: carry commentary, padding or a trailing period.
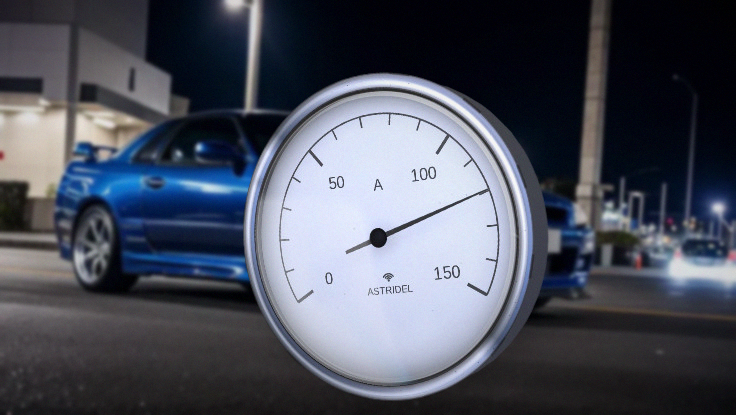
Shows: 120 A
